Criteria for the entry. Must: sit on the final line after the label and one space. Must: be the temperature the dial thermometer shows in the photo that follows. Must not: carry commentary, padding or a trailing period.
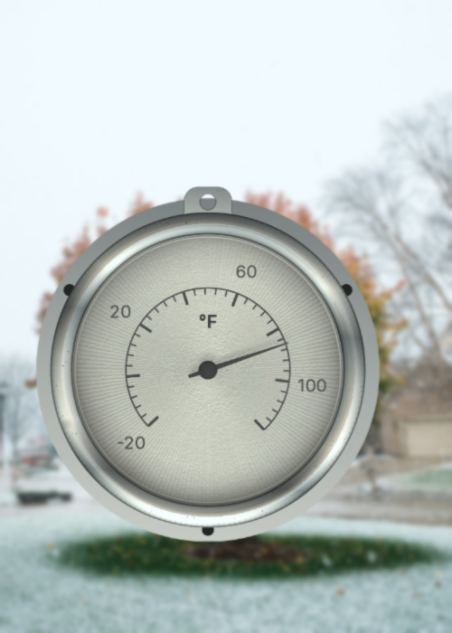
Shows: 86 °F
